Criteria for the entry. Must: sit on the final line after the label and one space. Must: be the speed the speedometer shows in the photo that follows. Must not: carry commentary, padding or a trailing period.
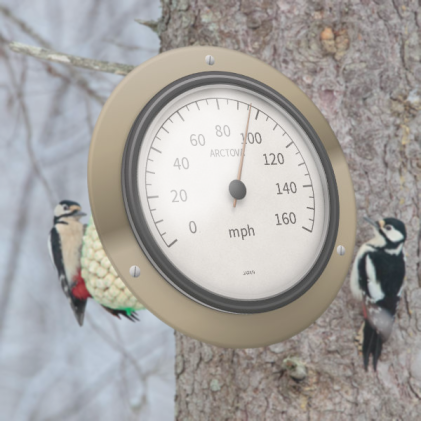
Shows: 95 mph
